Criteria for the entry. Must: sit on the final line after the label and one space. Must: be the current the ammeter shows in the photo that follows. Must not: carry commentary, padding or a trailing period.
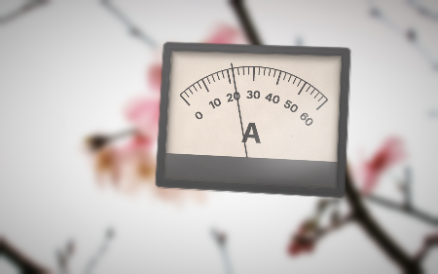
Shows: 22 A
